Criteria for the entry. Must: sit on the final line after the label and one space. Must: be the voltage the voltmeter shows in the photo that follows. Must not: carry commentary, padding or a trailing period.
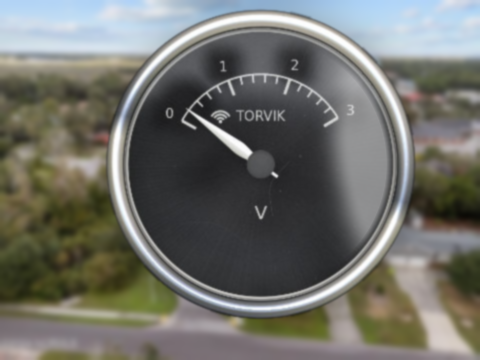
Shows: 0.2 V
